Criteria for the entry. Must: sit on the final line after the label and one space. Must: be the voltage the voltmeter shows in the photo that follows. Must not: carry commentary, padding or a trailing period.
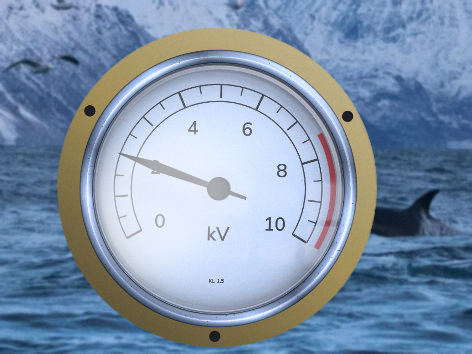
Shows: 2 kV
